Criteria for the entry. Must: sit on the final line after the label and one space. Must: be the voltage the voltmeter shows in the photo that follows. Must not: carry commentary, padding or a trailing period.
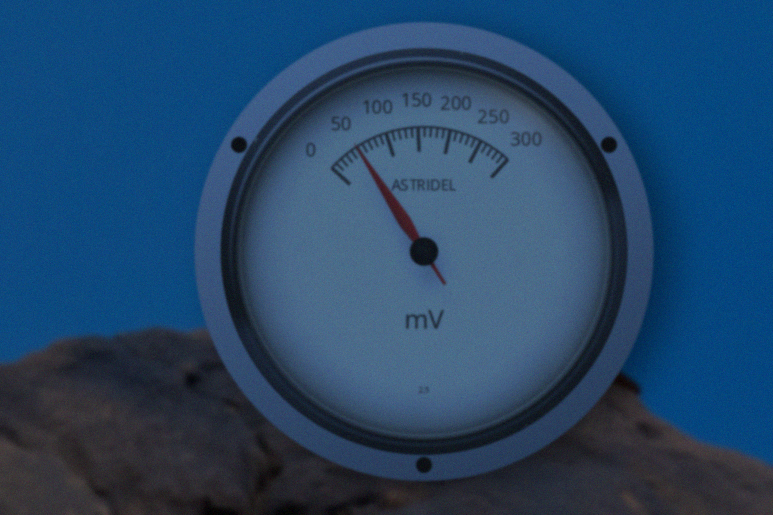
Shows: 50 mV
